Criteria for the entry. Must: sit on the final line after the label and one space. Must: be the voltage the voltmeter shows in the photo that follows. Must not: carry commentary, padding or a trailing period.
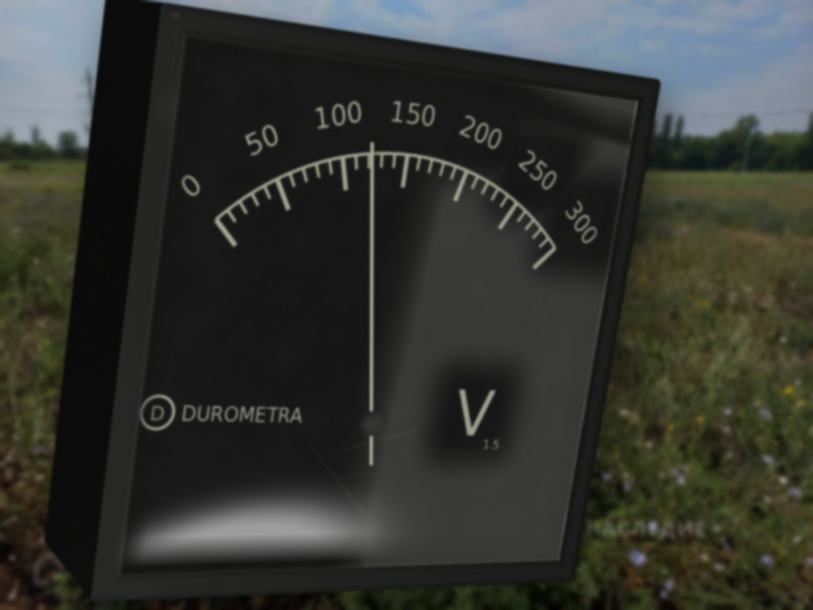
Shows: 120 V
